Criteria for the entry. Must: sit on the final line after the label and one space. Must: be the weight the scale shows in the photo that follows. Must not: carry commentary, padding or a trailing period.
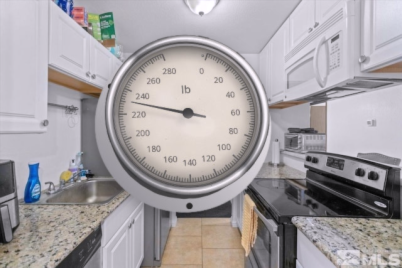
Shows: 230 lb
